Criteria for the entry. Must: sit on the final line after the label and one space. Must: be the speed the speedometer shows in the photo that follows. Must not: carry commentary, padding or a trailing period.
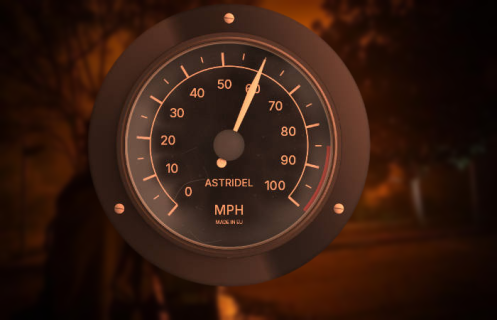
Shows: 60 mph
